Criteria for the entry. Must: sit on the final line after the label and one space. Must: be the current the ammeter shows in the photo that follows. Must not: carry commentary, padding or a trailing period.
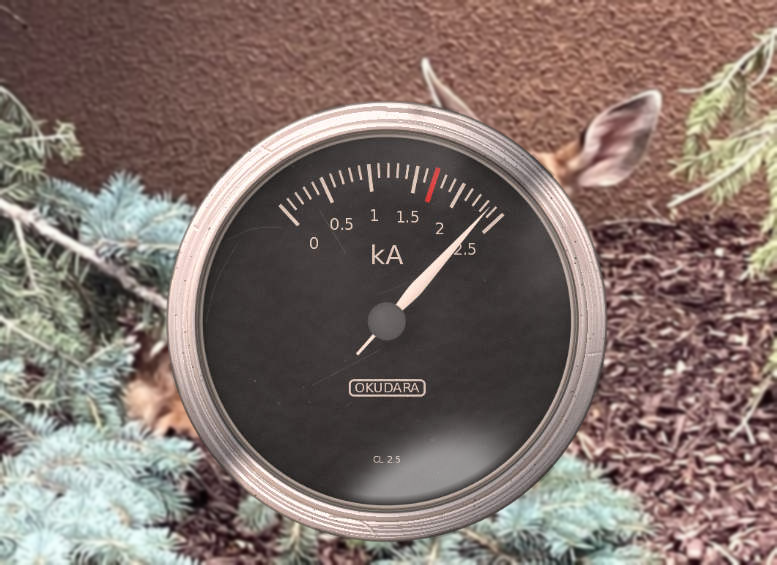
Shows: 2.35 kA
